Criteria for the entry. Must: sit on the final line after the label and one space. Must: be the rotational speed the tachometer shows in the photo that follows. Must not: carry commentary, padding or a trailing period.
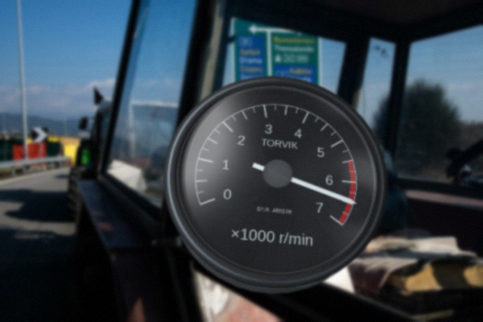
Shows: 6500 rpm
